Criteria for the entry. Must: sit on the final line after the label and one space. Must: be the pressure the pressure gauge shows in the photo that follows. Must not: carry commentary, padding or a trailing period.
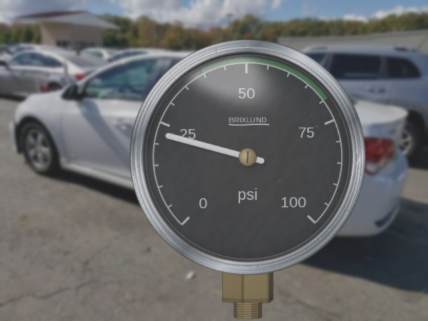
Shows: 22.5 psi
